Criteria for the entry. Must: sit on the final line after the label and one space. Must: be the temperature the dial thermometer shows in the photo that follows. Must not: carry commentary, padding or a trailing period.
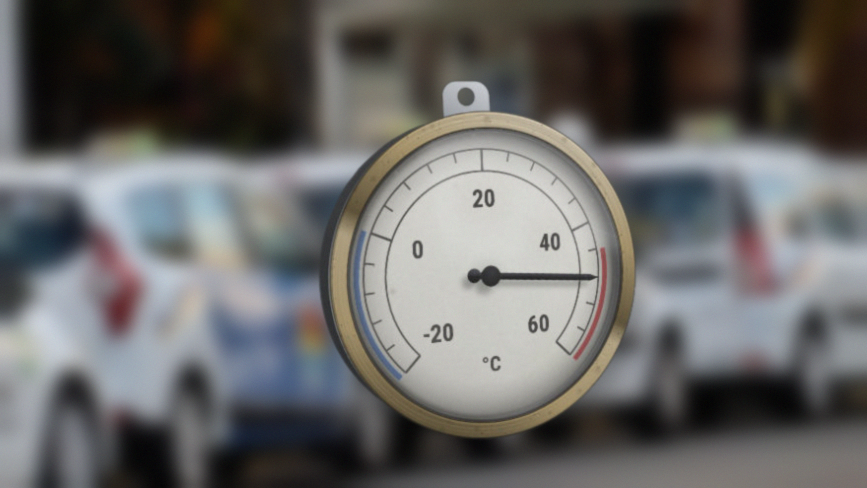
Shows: 48 °C
